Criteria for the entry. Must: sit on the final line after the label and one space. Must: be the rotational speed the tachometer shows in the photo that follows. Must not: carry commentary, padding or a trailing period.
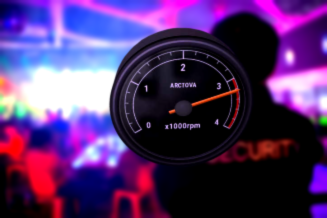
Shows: 3200 rpm
